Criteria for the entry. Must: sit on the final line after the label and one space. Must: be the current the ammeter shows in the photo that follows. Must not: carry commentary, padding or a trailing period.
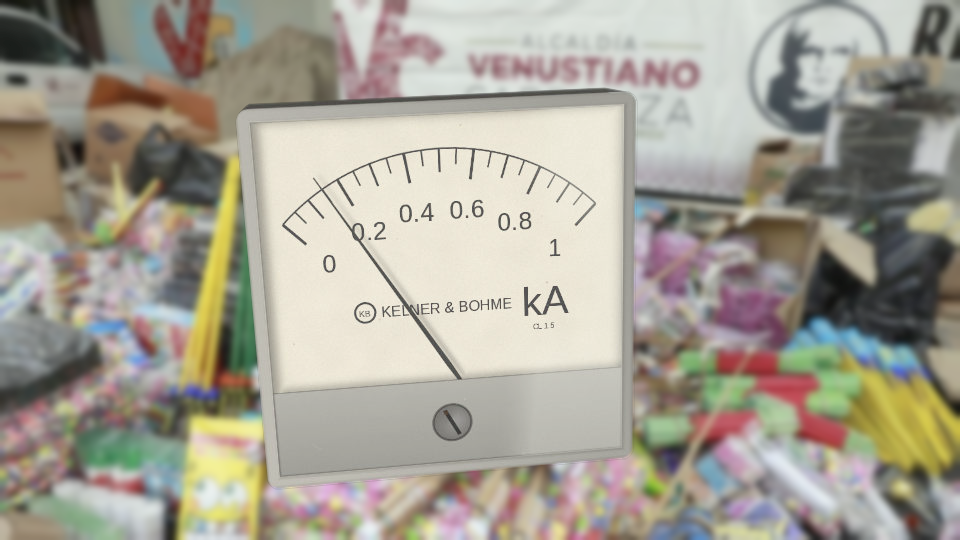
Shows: 0.15 kA
